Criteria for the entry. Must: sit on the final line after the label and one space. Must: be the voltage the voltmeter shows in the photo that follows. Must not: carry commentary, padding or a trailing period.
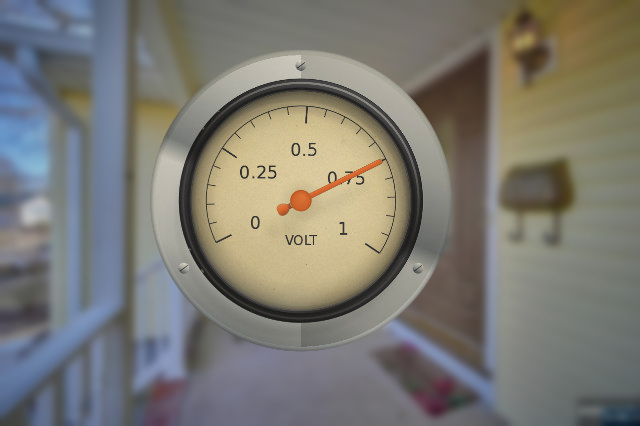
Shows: 0.75 V
